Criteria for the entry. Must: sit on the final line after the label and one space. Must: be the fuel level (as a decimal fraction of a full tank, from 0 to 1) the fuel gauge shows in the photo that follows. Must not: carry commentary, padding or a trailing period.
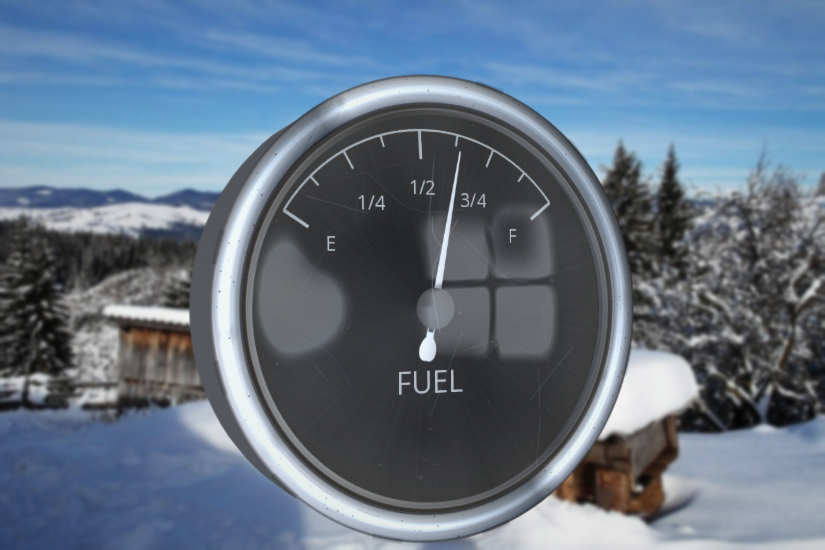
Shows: 0.625
